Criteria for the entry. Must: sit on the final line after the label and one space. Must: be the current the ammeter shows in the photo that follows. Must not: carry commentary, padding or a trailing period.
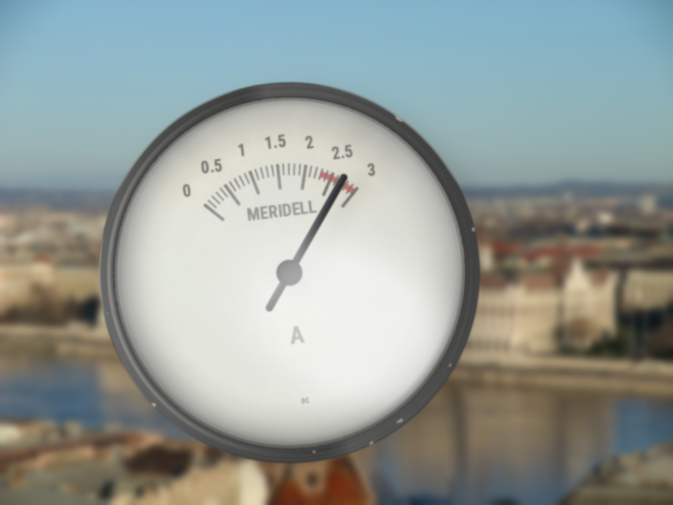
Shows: 2.7 A
